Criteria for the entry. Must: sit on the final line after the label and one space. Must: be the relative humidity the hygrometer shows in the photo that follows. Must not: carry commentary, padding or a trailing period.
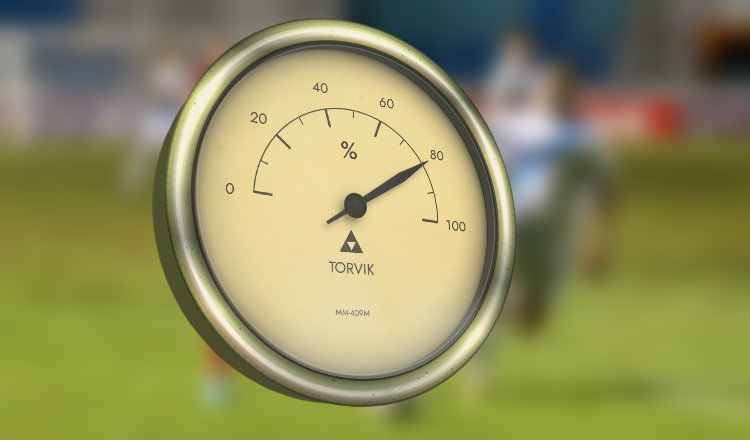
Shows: 80 %
